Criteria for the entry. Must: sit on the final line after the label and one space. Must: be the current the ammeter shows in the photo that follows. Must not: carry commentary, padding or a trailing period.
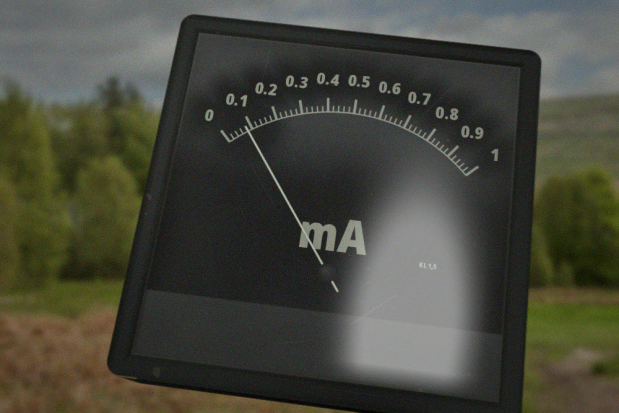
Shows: 0.08 mA
